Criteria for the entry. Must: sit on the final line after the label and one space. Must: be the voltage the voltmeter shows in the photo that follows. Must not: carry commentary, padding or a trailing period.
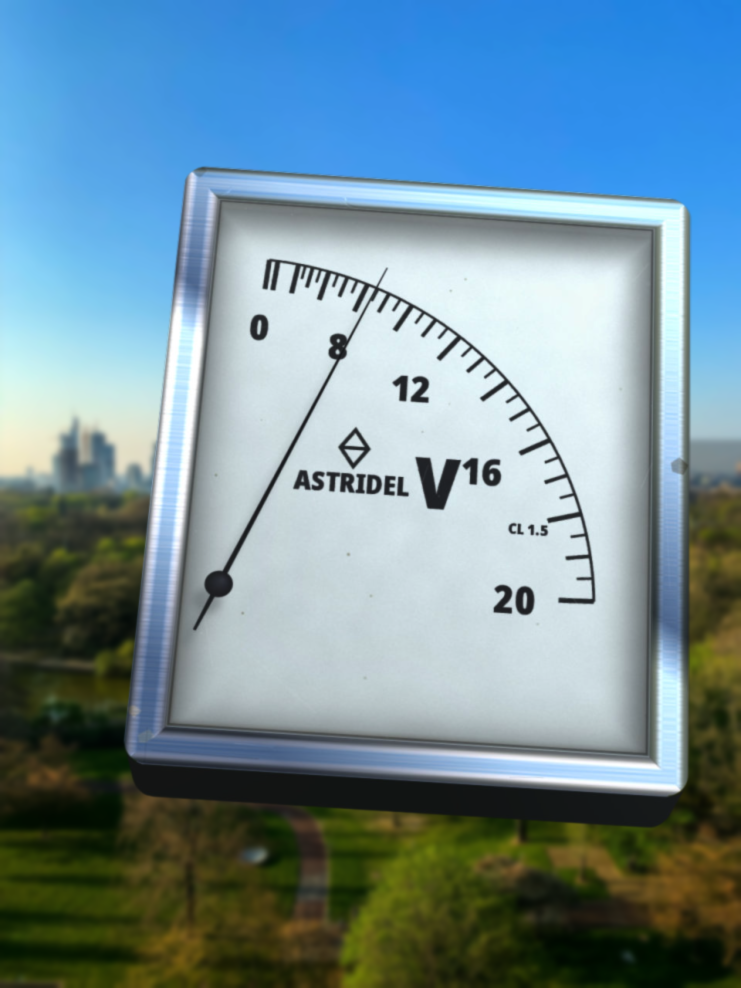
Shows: 8.5 V
